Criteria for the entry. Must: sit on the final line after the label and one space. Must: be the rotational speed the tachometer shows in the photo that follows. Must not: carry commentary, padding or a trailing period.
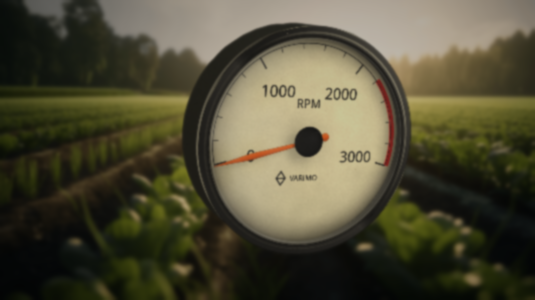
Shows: 0 rpm
